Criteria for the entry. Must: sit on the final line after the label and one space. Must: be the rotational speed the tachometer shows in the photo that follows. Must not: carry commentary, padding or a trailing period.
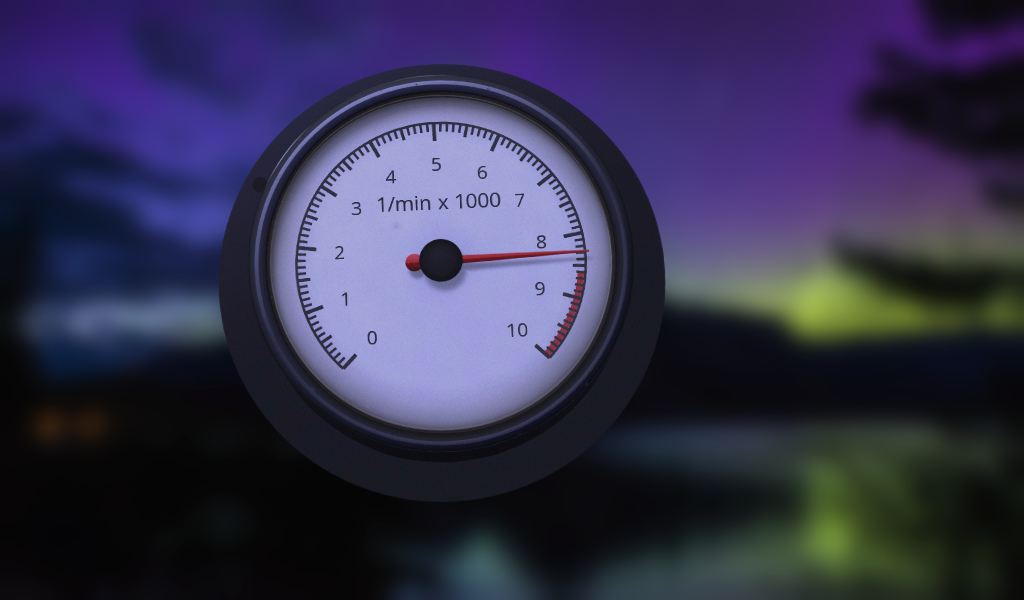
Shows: 8300 rpm
